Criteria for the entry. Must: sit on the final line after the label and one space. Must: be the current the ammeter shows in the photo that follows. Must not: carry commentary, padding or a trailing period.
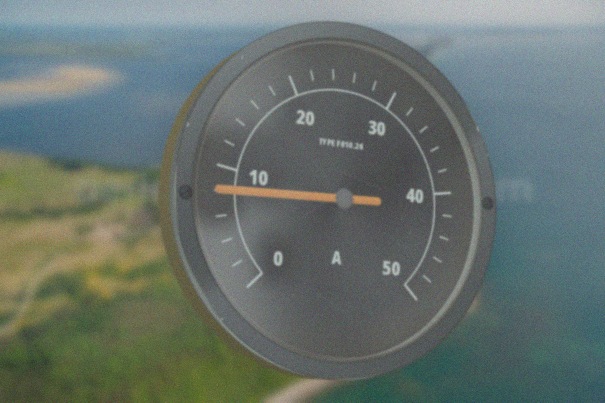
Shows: 8 A
